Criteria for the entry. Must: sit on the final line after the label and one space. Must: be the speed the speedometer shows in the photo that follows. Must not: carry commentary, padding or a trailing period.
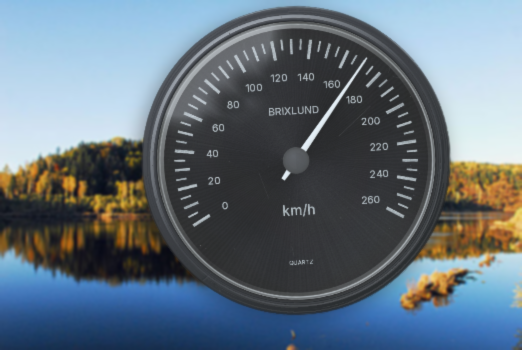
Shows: 170 km/h
